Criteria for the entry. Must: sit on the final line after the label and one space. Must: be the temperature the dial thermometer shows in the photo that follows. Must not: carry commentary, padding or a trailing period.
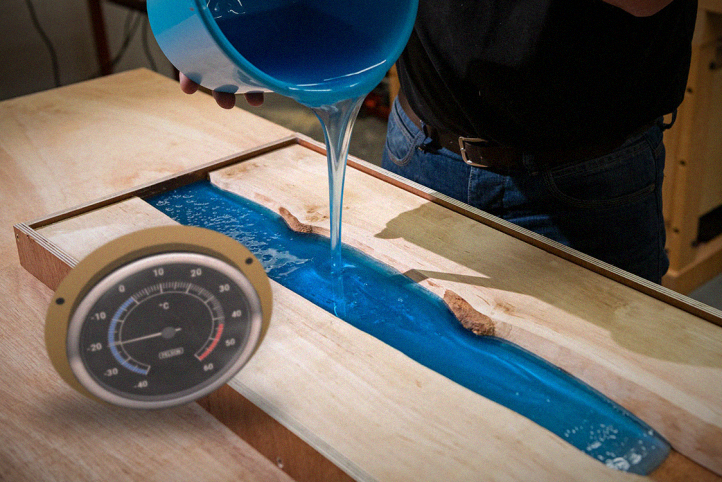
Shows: -20 °C
